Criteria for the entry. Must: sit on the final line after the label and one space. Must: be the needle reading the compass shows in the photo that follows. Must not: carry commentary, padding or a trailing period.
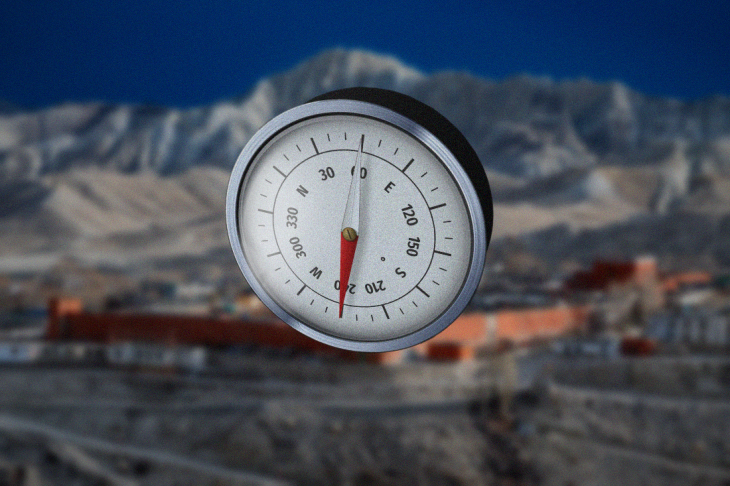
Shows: 240 °
